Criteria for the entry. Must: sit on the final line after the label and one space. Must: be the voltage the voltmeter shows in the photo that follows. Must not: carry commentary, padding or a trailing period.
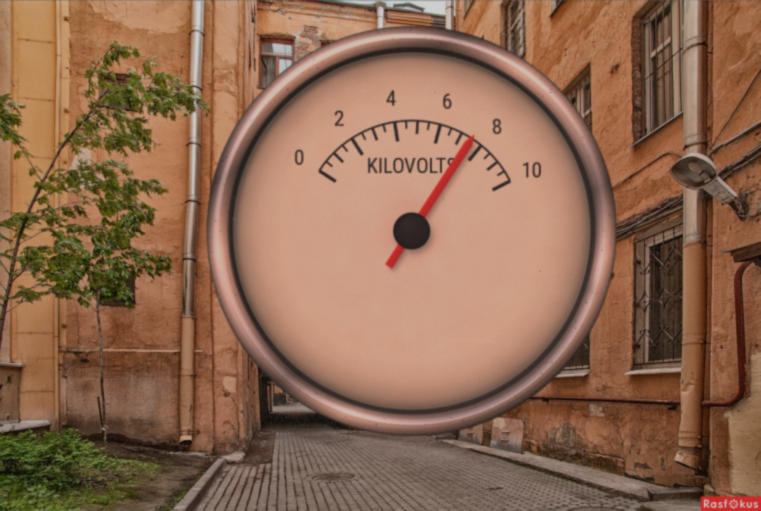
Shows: 7.5 kV
